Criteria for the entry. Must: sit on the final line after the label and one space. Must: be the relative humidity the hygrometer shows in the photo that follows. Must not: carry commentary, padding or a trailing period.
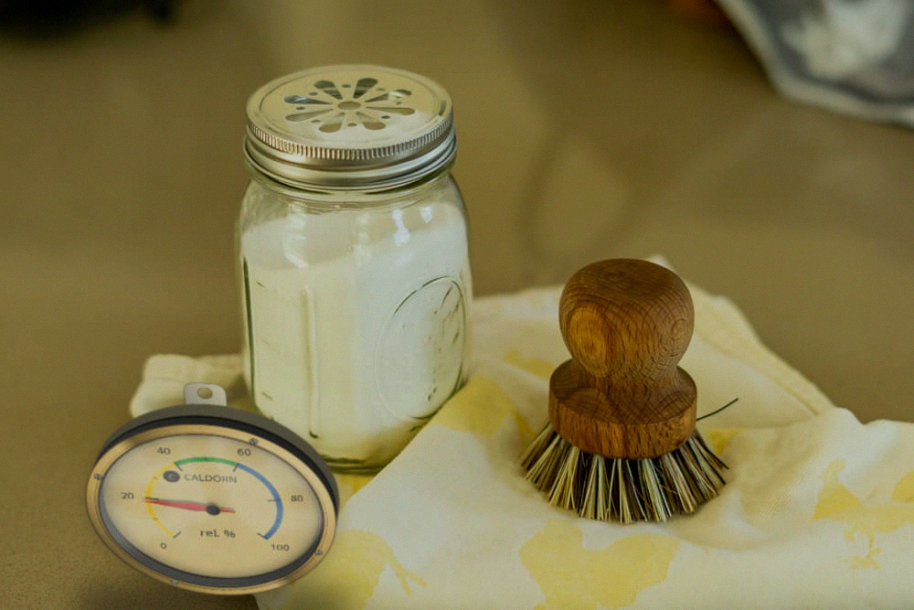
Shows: 20 %
